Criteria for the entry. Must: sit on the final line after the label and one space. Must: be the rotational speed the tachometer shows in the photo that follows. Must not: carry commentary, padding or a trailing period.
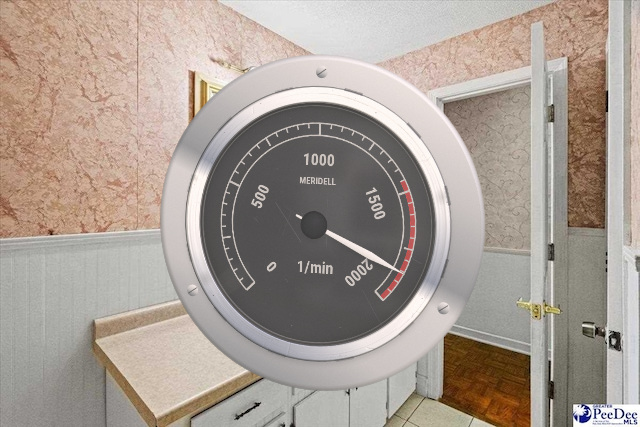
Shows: 1850 rpm
